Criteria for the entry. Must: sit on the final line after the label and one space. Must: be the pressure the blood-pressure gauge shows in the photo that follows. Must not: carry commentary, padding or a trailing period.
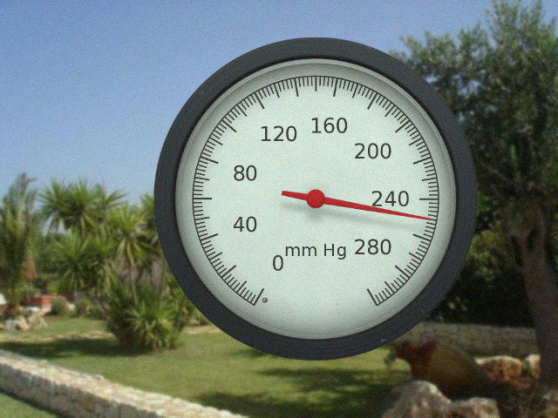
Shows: 250 mmHg
